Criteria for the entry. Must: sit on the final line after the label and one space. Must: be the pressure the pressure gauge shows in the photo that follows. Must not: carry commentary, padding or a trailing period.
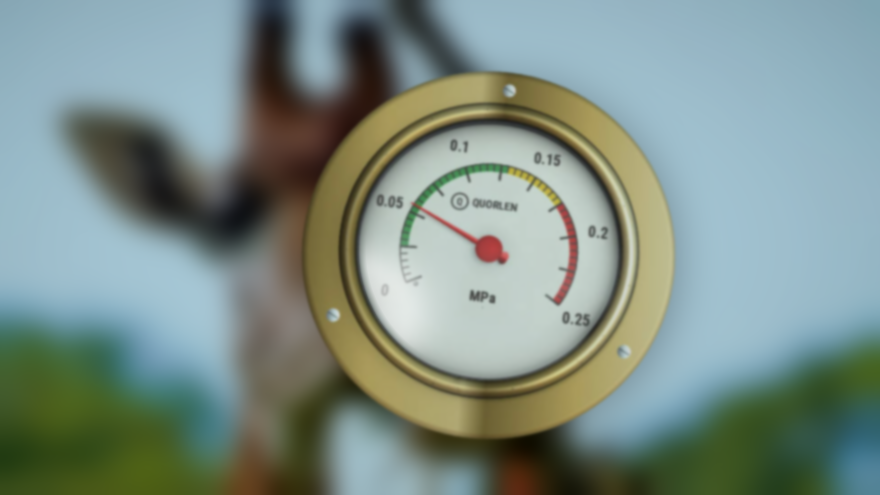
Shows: 0.055 MPa
